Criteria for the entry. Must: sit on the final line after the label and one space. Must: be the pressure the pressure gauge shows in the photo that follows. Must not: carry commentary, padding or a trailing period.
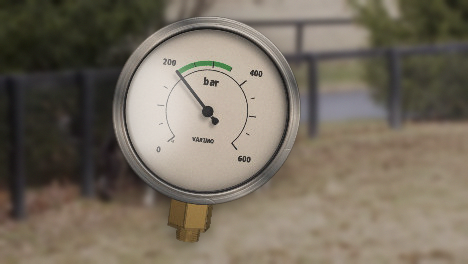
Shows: 200 bar
